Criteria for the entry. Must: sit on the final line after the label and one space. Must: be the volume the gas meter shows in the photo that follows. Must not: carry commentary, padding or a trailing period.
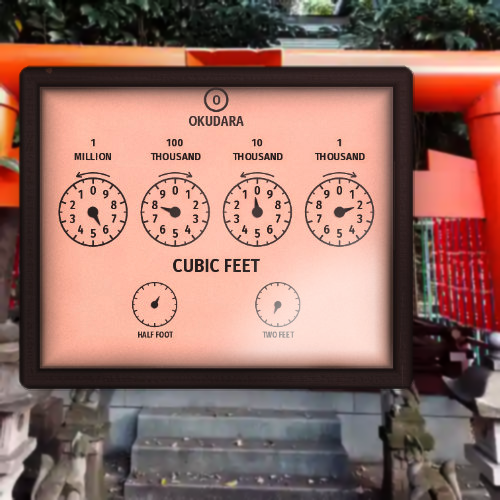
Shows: 580200 ft³
